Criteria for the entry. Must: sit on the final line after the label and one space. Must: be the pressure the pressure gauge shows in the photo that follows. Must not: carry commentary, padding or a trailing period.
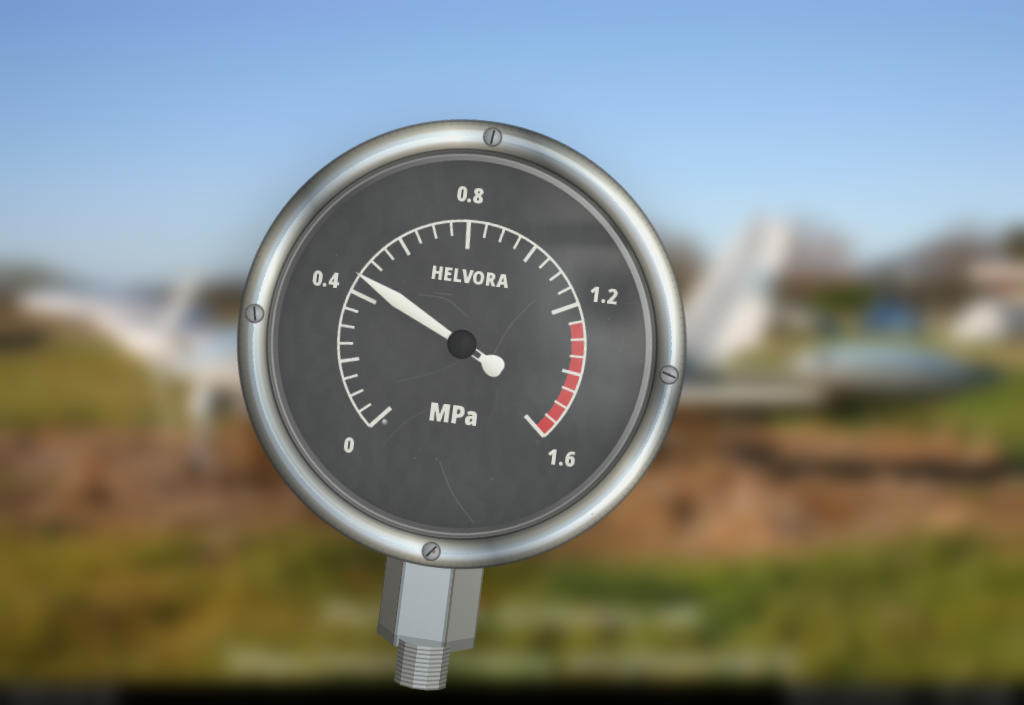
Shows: 0.45 MPa
